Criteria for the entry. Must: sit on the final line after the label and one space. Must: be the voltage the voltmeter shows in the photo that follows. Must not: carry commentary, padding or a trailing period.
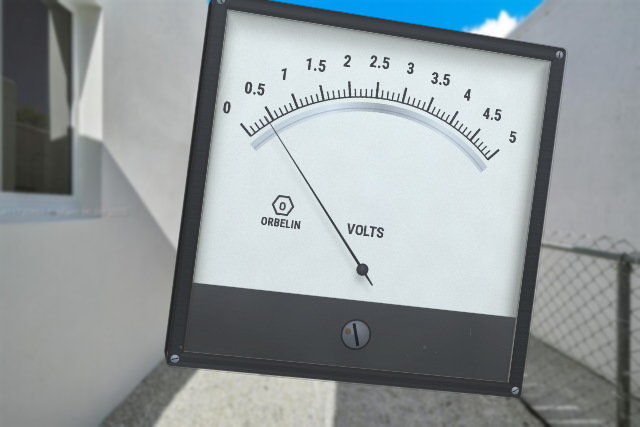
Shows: 0.4 V
